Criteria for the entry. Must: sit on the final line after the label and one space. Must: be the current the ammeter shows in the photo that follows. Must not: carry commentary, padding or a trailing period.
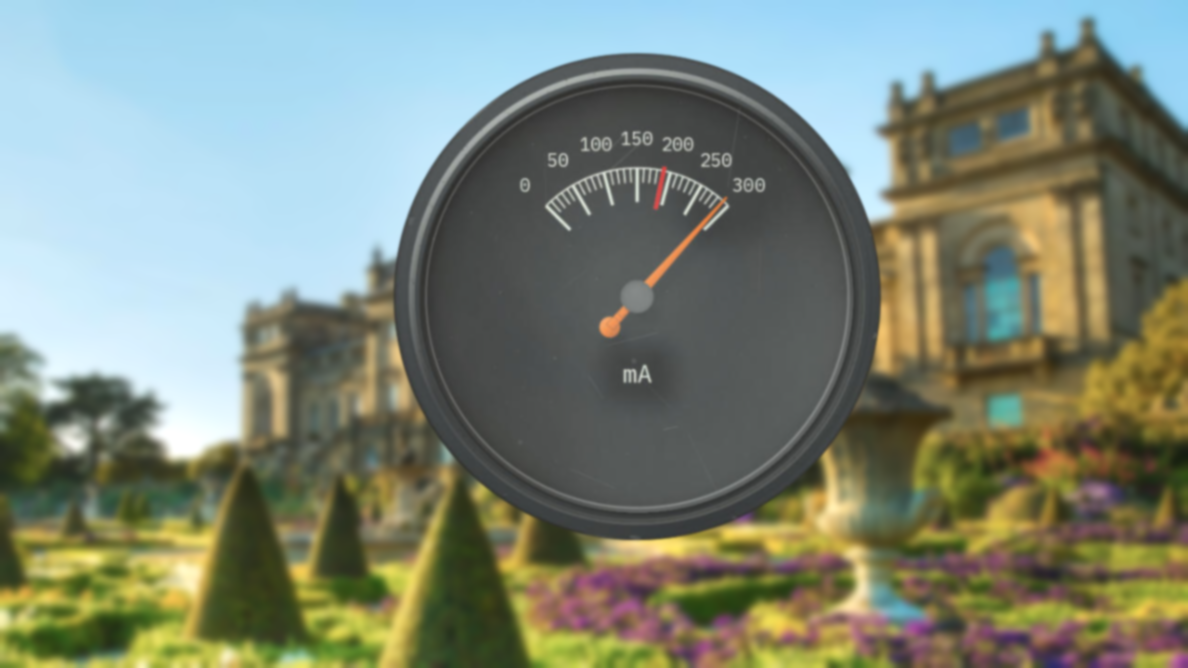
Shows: 290 mA
